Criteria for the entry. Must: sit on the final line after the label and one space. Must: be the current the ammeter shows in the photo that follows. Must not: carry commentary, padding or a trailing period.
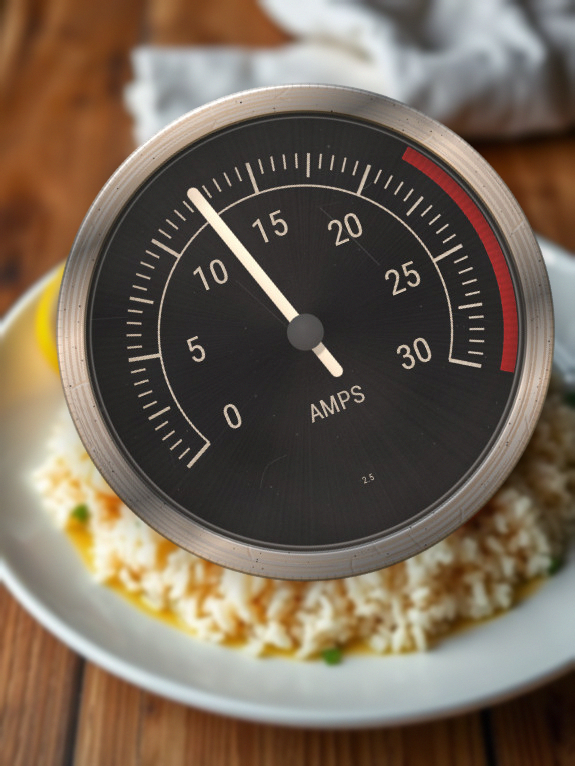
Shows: 12.5 A
